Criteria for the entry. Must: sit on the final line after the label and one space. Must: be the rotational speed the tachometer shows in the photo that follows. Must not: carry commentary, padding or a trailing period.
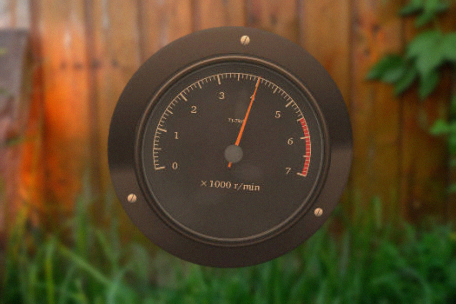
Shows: 4000 rpm
